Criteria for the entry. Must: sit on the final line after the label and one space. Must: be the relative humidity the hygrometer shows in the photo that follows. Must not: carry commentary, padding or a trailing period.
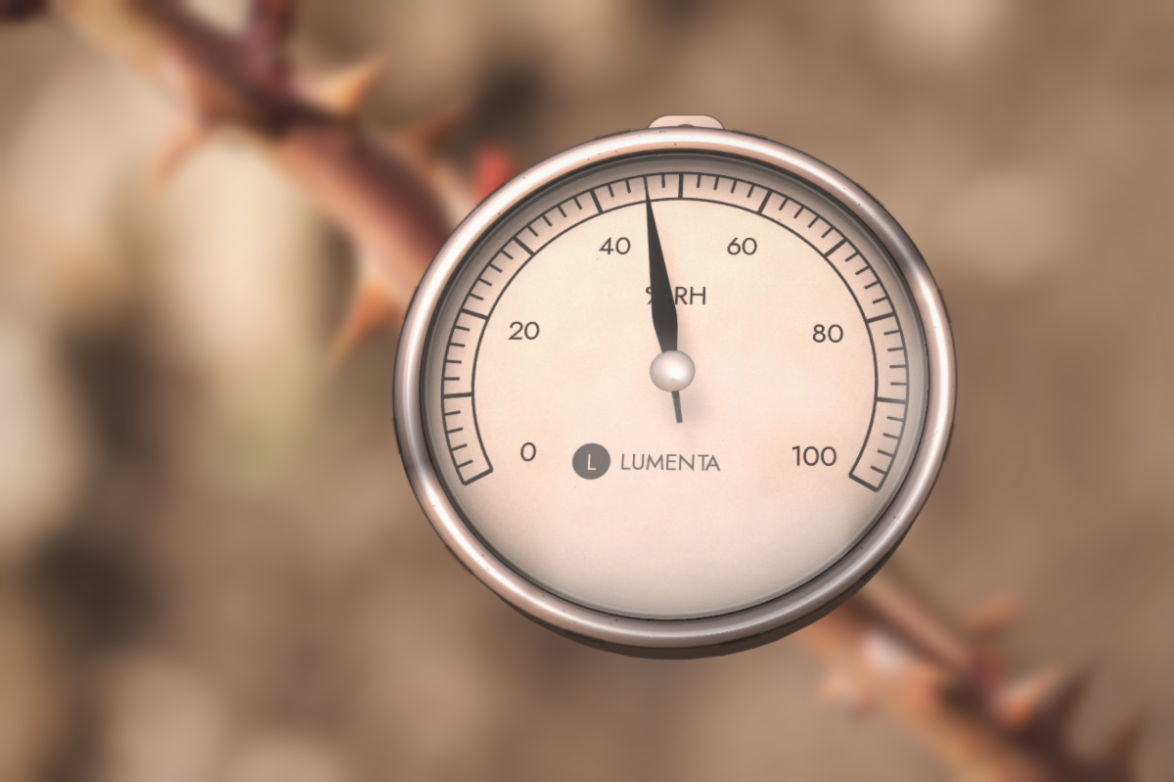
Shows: 46 %
